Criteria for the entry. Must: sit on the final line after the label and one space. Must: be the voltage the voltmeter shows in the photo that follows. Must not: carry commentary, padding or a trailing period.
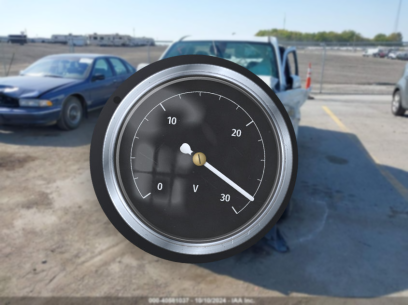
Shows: 28 V
